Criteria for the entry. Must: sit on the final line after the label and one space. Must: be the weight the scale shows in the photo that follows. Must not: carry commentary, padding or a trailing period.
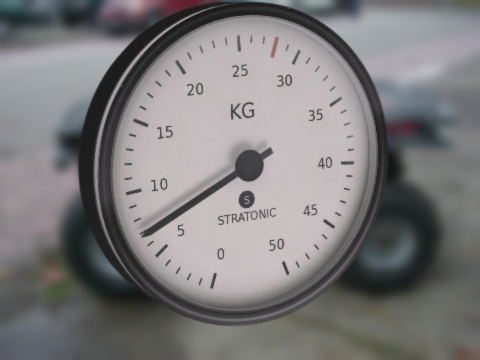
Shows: 7 kg
